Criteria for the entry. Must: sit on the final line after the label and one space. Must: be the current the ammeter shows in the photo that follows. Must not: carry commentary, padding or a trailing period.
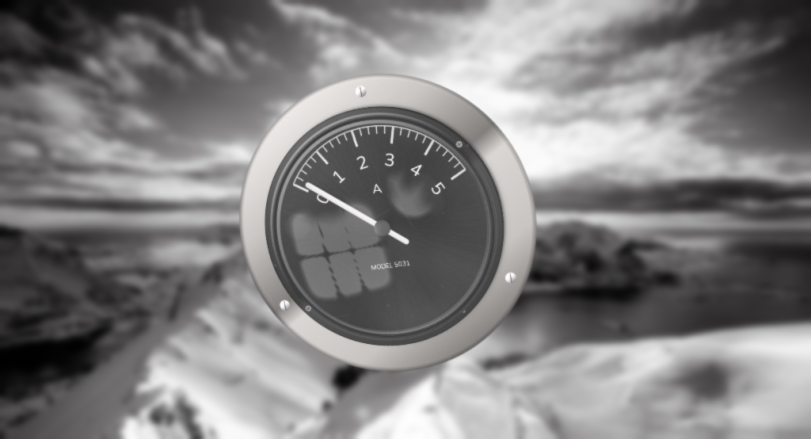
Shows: 0.2 A
